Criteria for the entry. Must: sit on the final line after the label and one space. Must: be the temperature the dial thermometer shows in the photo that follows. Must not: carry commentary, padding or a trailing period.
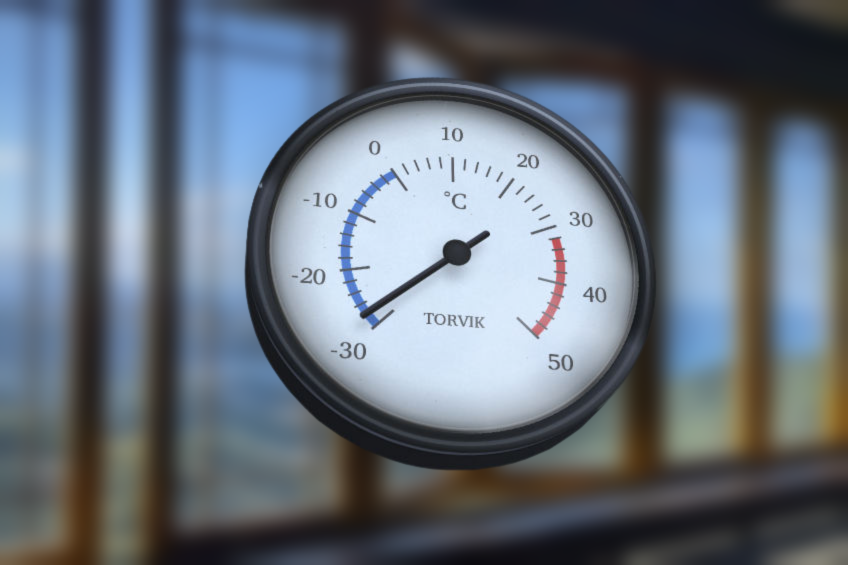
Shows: -28 °C
